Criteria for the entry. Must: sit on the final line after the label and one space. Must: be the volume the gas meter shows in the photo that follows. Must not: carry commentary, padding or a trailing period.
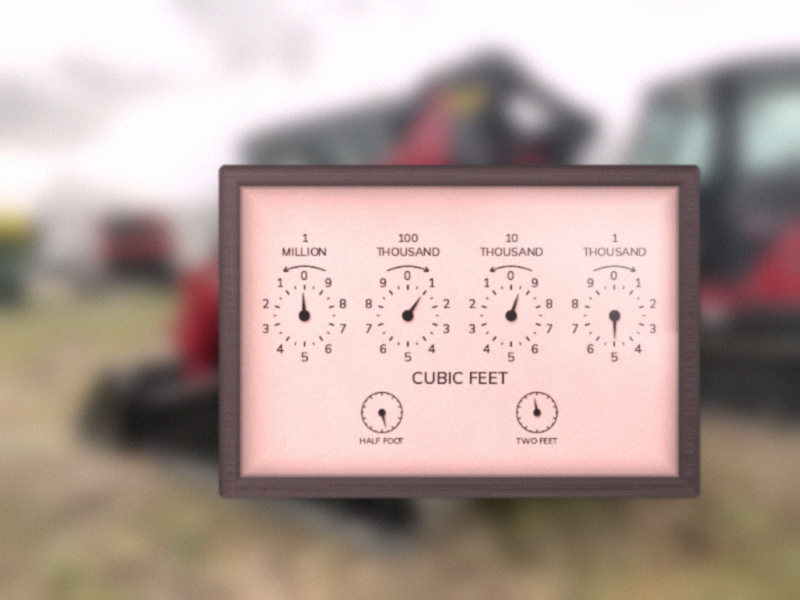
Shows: 9500 ft³
